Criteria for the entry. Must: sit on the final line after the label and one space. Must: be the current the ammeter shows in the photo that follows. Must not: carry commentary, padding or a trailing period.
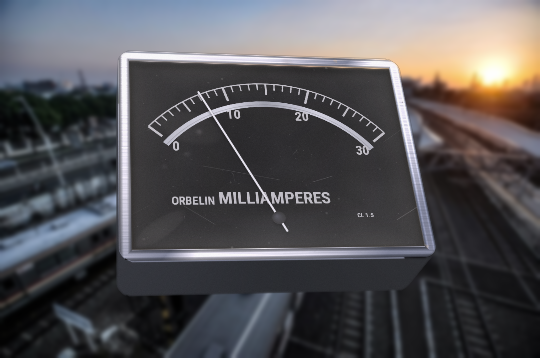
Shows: 7 mA
